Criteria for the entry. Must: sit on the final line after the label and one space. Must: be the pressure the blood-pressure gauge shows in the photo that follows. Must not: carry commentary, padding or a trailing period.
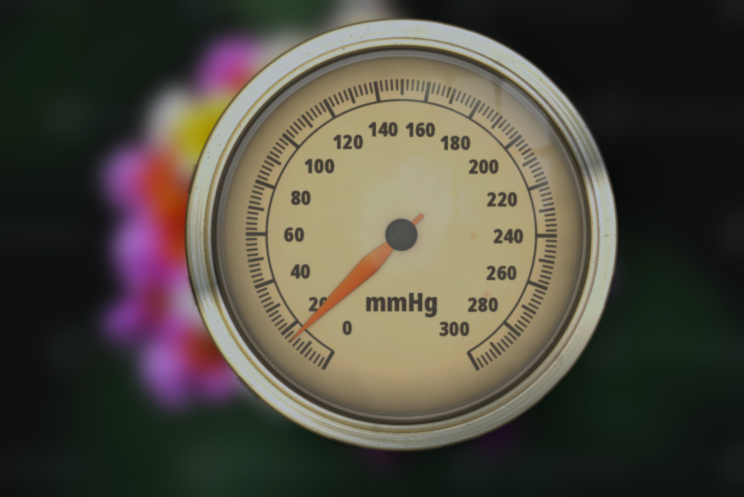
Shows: 16 mmHg
